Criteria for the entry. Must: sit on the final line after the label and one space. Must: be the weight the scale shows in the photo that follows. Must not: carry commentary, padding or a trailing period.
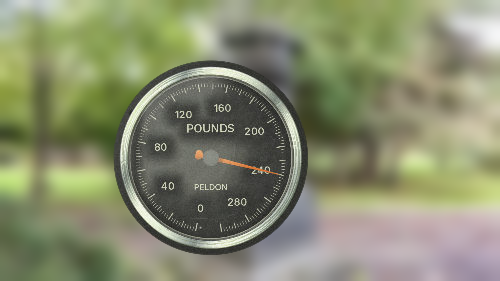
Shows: 240 lb
